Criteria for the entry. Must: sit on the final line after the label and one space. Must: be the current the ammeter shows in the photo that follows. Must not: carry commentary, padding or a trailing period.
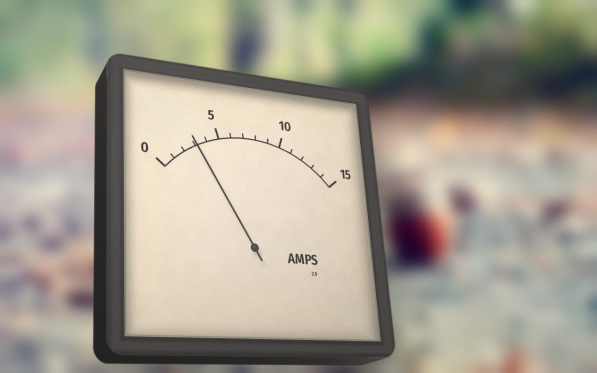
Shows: 3 A
